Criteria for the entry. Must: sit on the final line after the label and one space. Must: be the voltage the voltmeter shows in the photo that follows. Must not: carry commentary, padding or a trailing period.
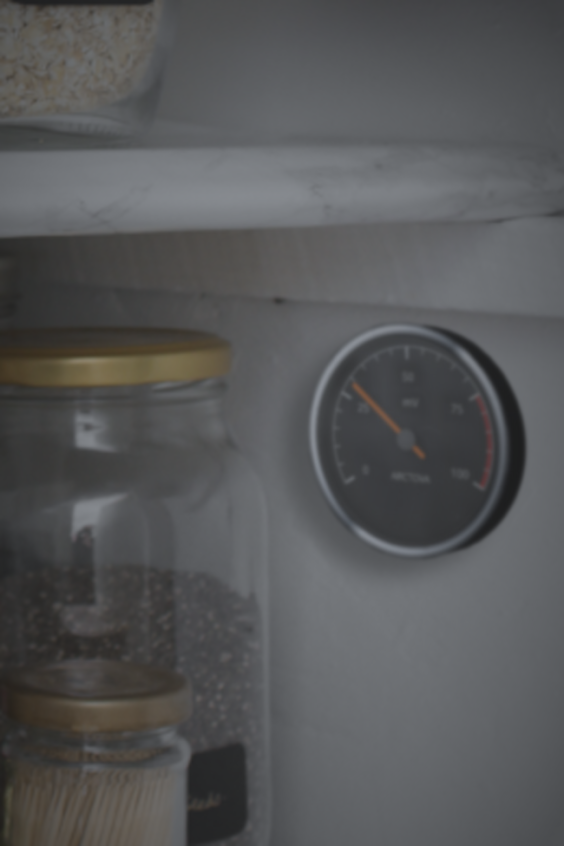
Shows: 30 mV
